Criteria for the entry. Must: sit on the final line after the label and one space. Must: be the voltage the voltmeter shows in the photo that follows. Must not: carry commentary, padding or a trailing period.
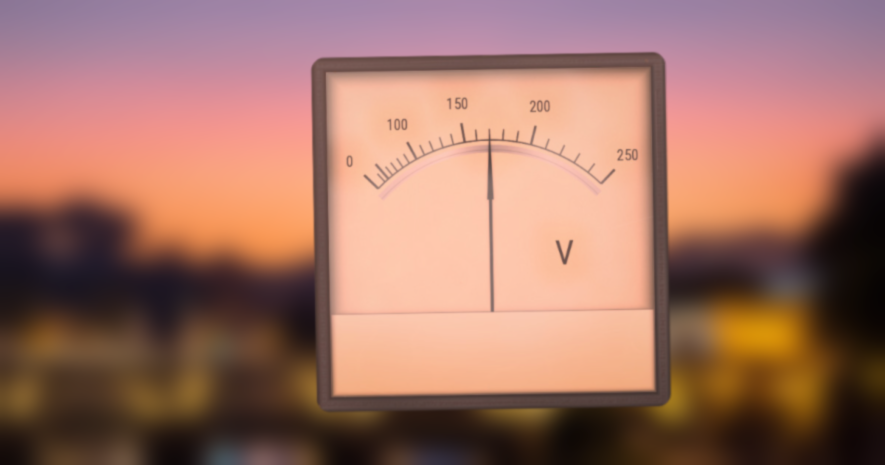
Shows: 170 V
